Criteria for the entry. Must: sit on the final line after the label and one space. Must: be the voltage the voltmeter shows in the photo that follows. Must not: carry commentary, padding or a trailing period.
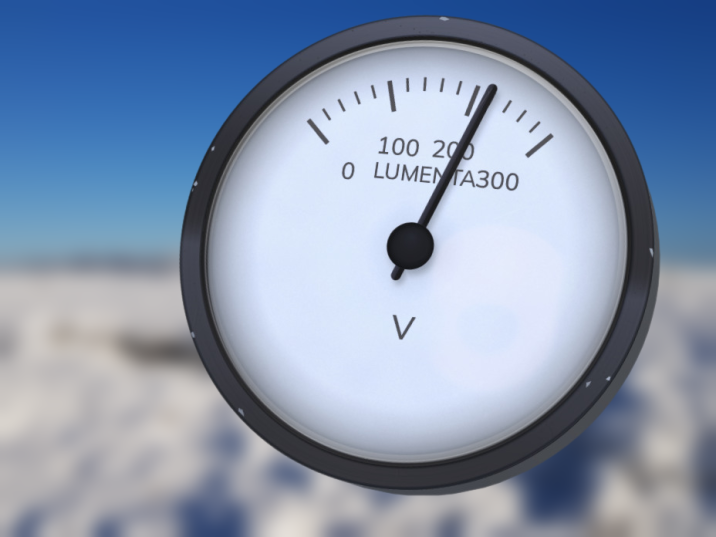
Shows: 220 V
